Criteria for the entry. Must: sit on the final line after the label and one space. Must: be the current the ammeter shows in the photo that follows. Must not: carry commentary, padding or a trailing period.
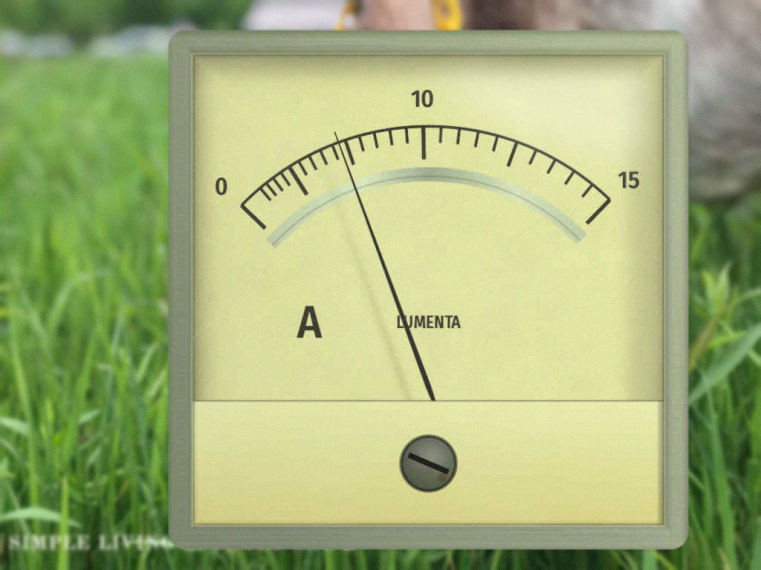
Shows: 7.25 A
